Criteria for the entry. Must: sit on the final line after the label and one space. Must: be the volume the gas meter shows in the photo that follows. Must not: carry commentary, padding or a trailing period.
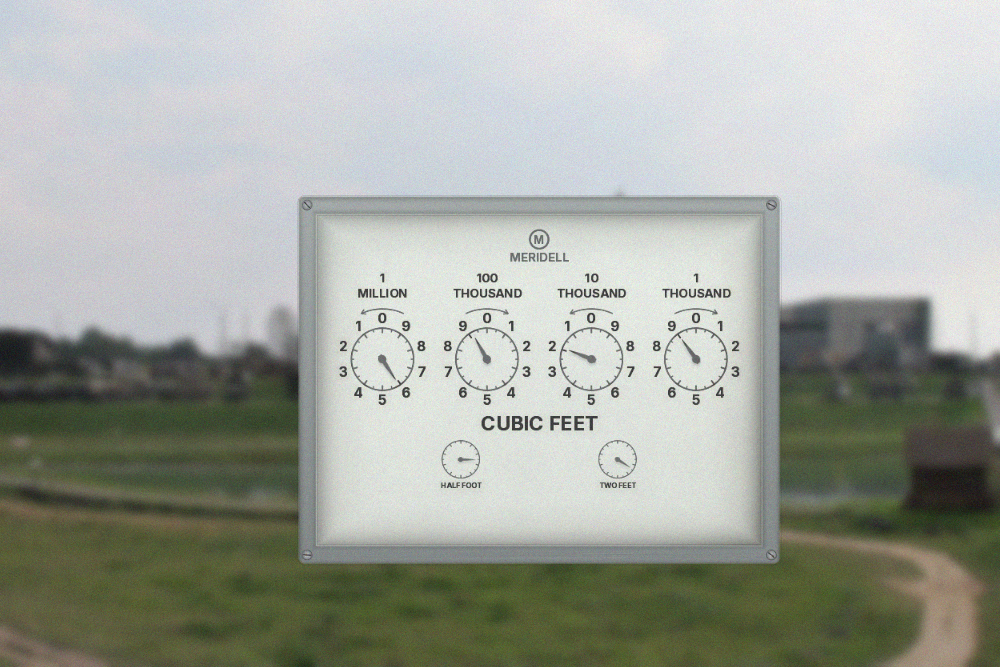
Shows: 591900 ft³
